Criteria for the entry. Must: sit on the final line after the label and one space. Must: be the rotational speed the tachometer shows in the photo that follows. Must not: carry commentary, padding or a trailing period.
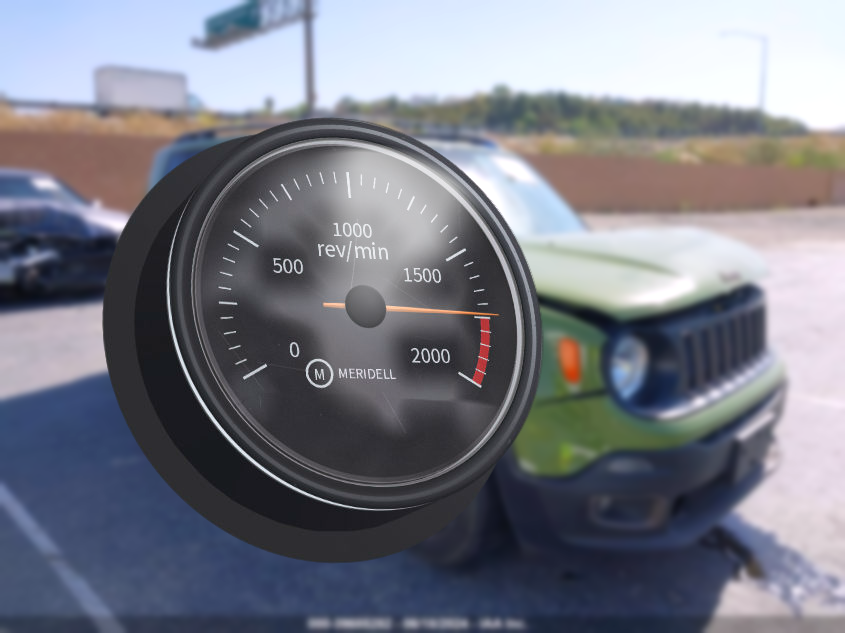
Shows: 1750 rpm
